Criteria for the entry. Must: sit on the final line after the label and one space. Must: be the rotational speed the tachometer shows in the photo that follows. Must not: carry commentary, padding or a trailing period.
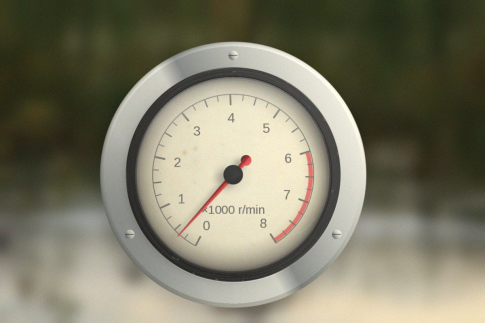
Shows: 375 rpm
